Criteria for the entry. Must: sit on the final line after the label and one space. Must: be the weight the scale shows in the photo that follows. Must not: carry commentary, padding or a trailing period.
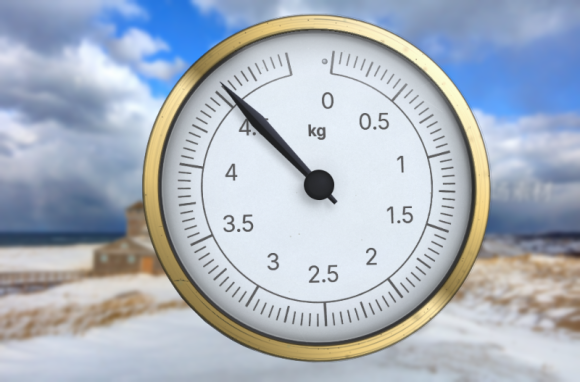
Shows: 4.55 kg
